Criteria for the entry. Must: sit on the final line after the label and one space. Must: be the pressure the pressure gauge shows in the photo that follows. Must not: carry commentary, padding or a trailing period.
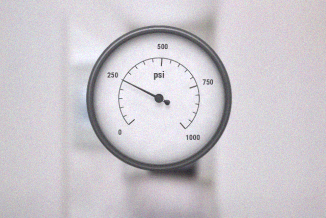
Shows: 250 psi
